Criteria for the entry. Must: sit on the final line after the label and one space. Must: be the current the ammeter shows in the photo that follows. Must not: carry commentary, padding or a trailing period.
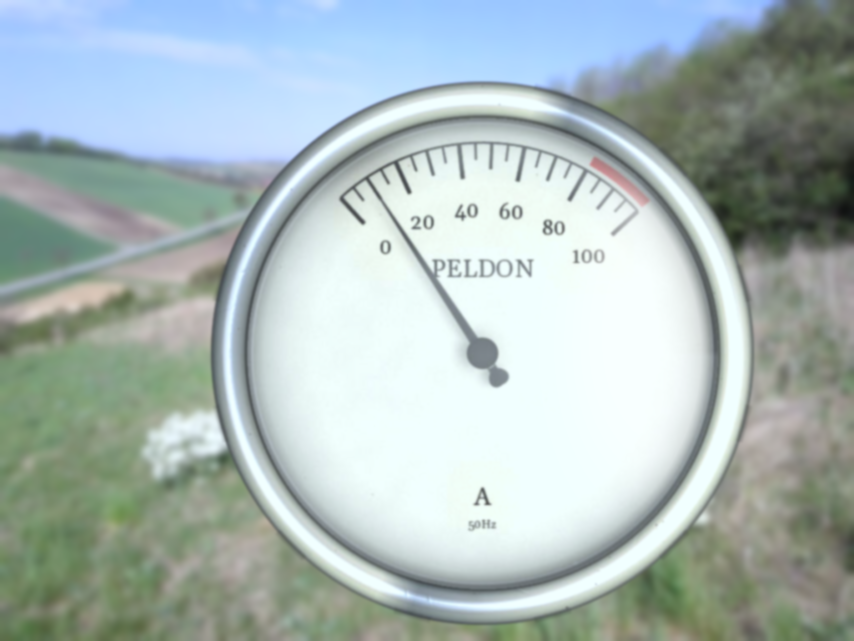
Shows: 10 A
